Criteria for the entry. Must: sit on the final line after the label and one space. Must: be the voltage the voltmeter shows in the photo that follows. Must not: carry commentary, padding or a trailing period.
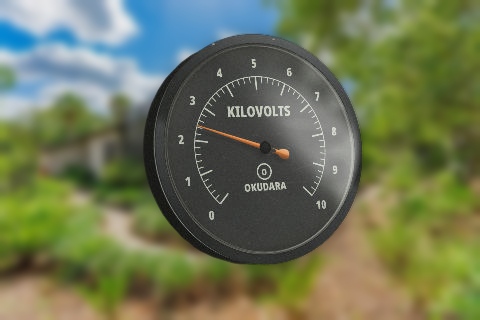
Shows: 2.4 kV
